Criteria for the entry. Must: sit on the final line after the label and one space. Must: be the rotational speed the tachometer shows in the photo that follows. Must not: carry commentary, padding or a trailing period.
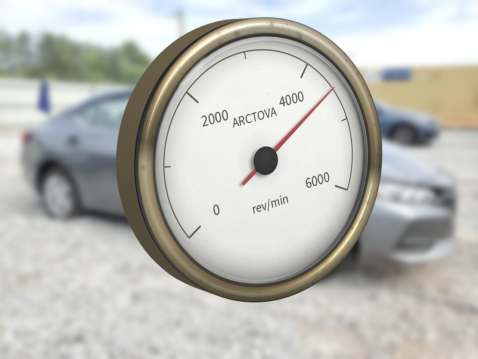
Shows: 4500 rpm
